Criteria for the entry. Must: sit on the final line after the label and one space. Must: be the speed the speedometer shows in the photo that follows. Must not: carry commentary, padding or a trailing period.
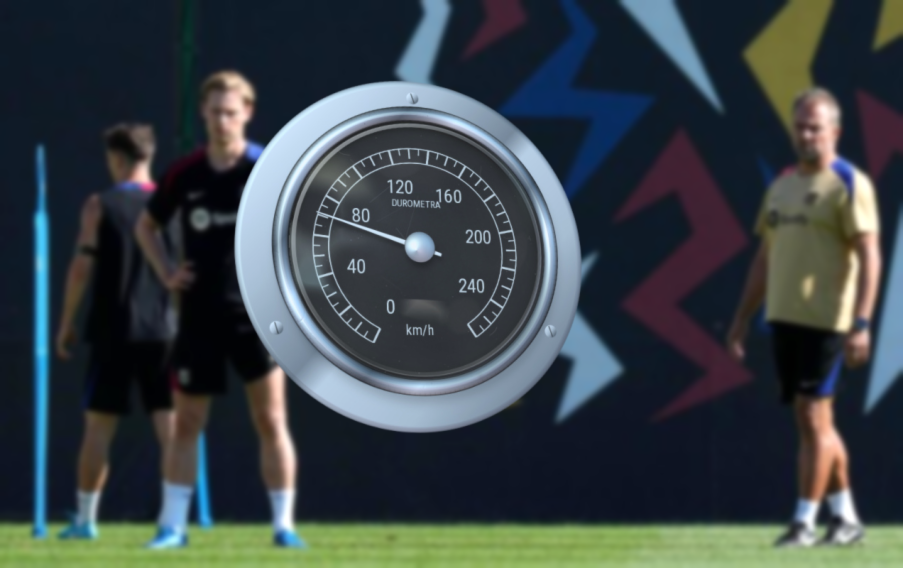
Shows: 70 km/h
